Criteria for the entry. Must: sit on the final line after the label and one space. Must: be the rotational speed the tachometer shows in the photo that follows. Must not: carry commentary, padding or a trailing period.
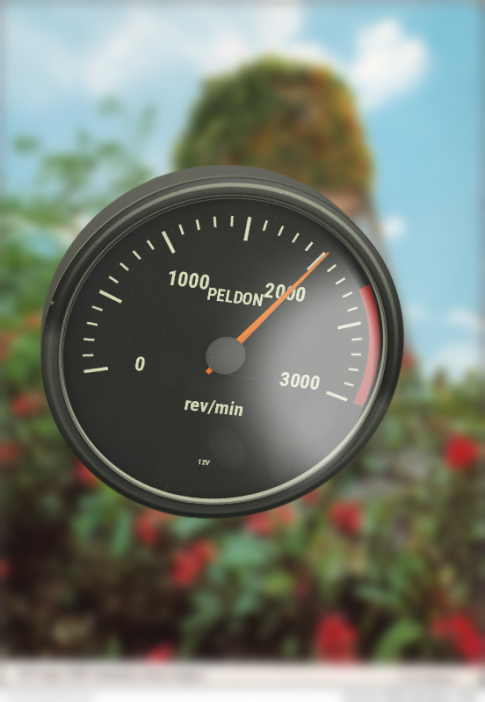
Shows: 2000 rpm
